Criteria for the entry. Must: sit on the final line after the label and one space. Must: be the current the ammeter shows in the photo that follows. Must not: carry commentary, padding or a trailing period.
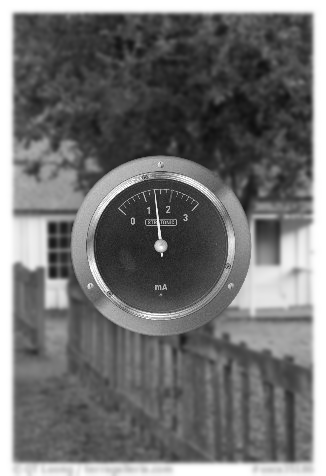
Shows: 1.4 mA
